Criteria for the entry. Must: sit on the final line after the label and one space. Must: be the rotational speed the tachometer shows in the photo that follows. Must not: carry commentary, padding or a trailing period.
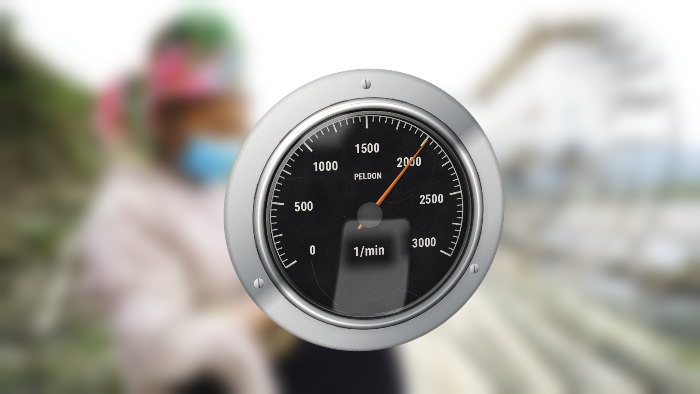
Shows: 2000 rpm
